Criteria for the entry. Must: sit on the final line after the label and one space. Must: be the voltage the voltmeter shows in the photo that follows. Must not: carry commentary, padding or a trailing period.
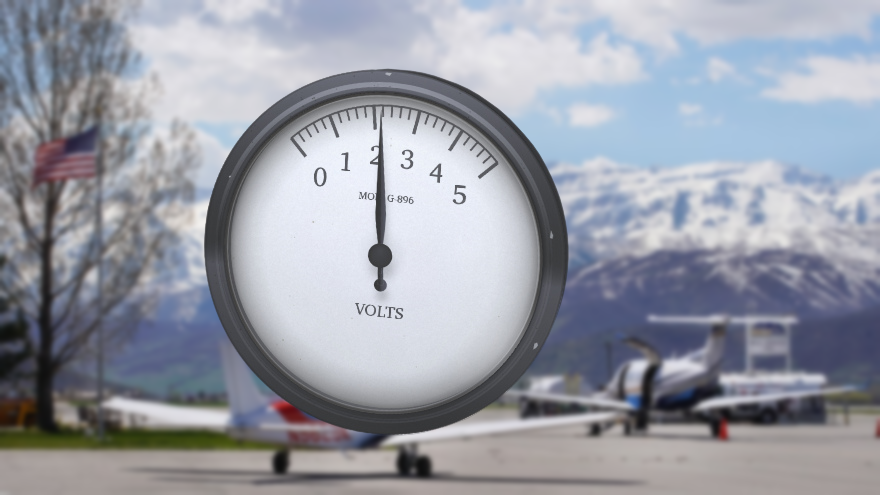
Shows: 2.2 V
